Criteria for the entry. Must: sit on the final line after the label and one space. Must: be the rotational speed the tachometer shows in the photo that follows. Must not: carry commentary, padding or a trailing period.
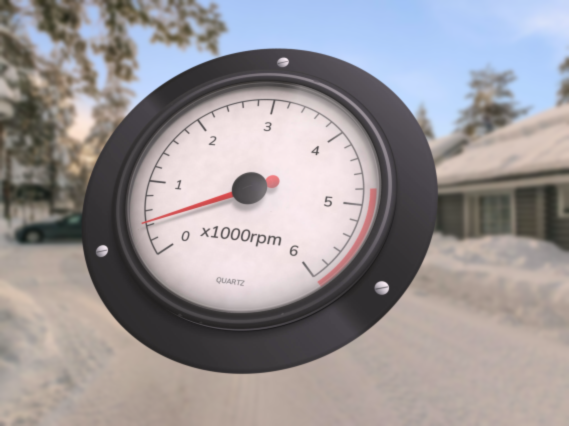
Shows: 400 rpm
